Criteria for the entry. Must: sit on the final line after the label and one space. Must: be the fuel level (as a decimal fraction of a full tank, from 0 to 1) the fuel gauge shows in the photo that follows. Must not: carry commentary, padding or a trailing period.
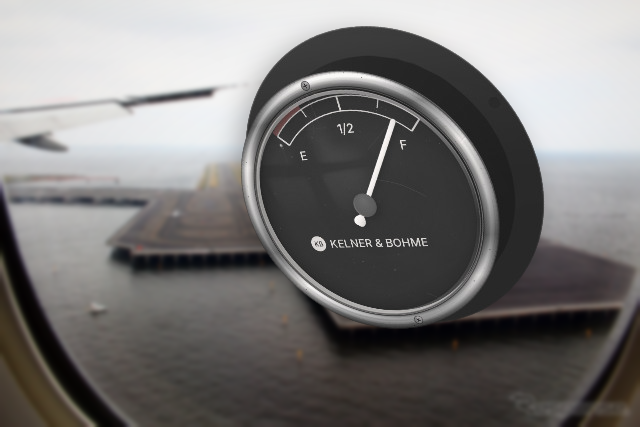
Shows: 0.875
